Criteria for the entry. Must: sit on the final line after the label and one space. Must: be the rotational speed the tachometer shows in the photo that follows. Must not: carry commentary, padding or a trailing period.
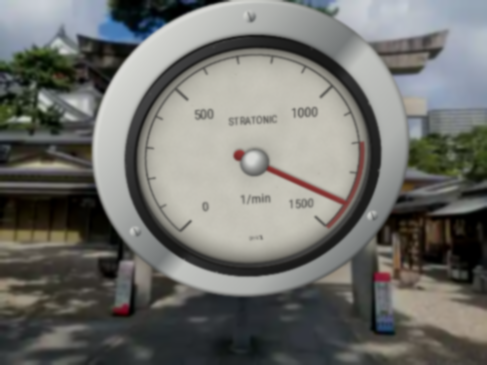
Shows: 1400 rpm
